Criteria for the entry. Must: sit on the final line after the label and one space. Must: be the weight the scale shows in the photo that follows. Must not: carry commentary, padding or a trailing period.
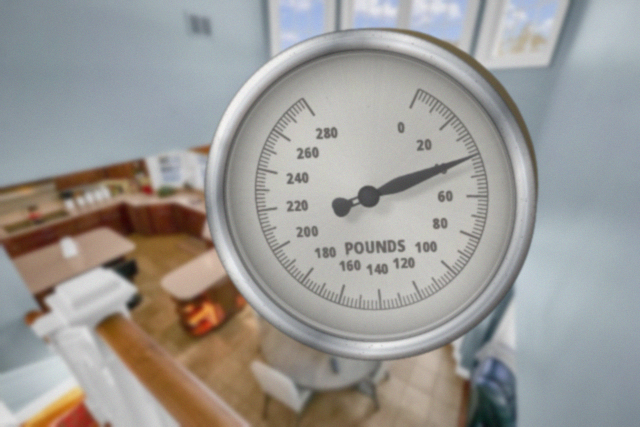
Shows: 40 lb
